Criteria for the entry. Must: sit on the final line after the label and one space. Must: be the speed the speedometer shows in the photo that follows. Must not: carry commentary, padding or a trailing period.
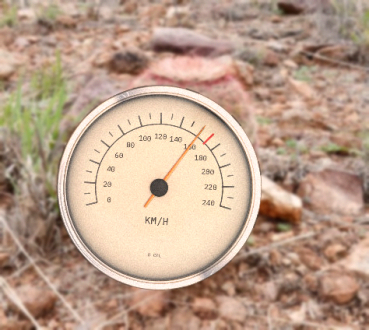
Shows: 160 km/h
